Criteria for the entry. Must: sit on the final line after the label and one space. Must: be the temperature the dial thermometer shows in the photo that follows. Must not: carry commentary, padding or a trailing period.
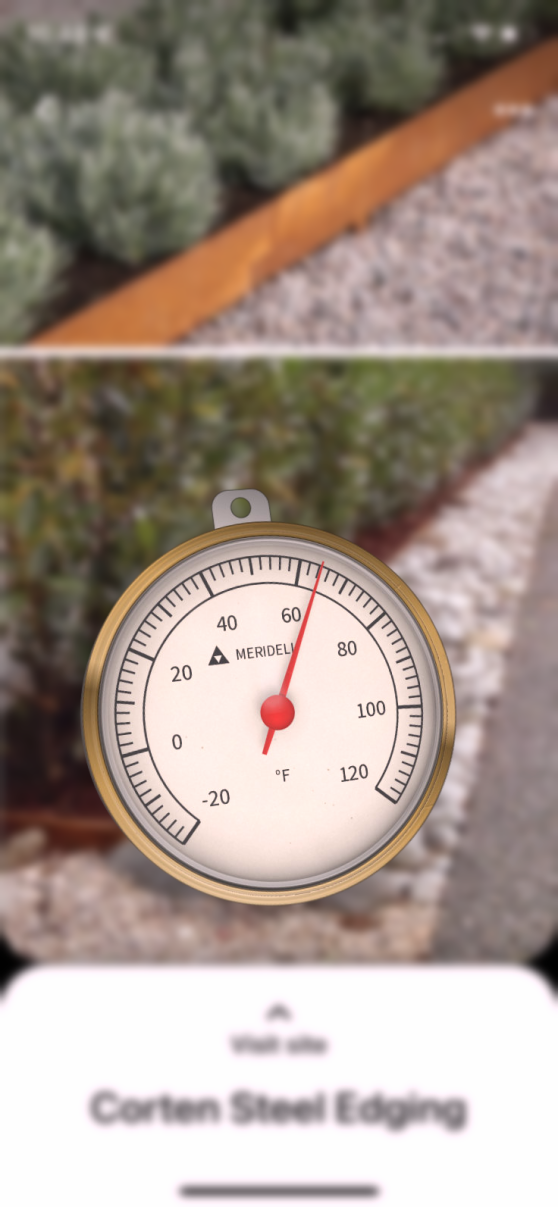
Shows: 64 °F
